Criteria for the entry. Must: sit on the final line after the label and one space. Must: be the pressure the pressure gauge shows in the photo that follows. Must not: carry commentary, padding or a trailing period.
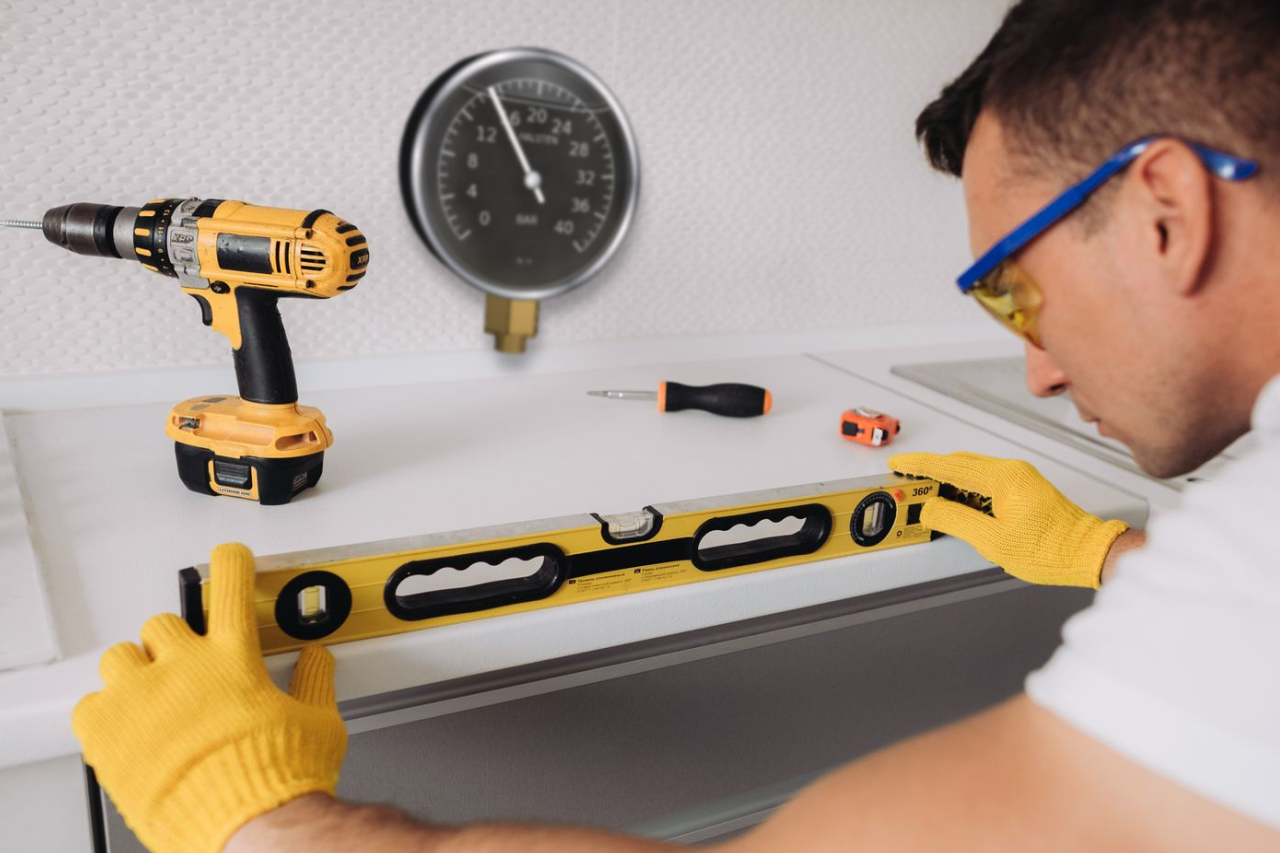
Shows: 15 bar
